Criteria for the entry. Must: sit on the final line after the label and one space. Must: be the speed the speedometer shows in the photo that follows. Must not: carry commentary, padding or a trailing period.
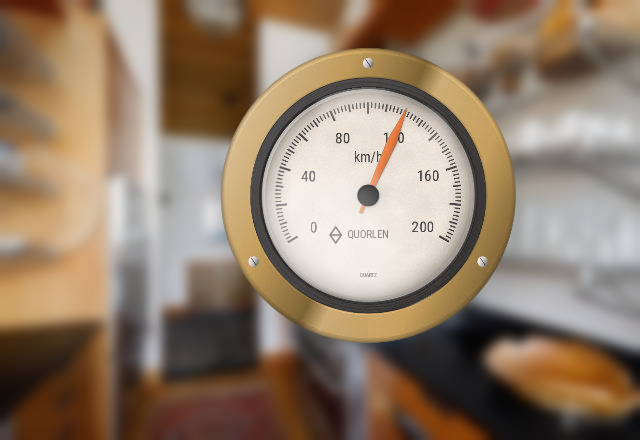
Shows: 120 km/h
